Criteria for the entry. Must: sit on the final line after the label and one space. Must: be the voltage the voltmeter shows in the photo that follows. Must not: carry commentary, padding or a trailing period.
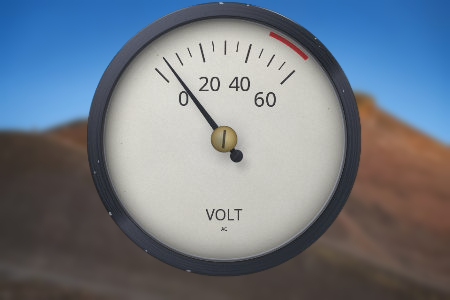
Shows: 5 V
